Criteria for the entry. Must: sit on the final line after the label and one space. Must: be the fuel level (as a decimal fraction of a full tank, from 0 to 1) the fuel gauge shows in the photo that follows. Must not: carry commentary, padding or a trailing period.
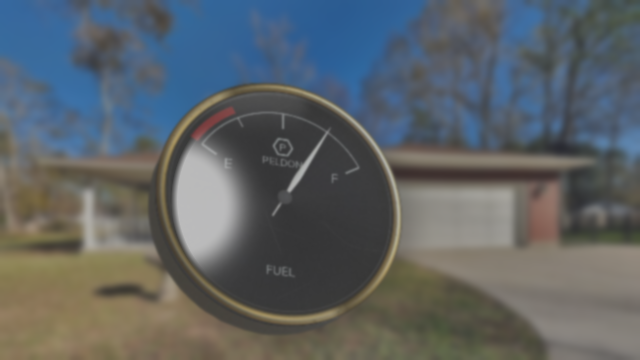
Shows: 0.75
